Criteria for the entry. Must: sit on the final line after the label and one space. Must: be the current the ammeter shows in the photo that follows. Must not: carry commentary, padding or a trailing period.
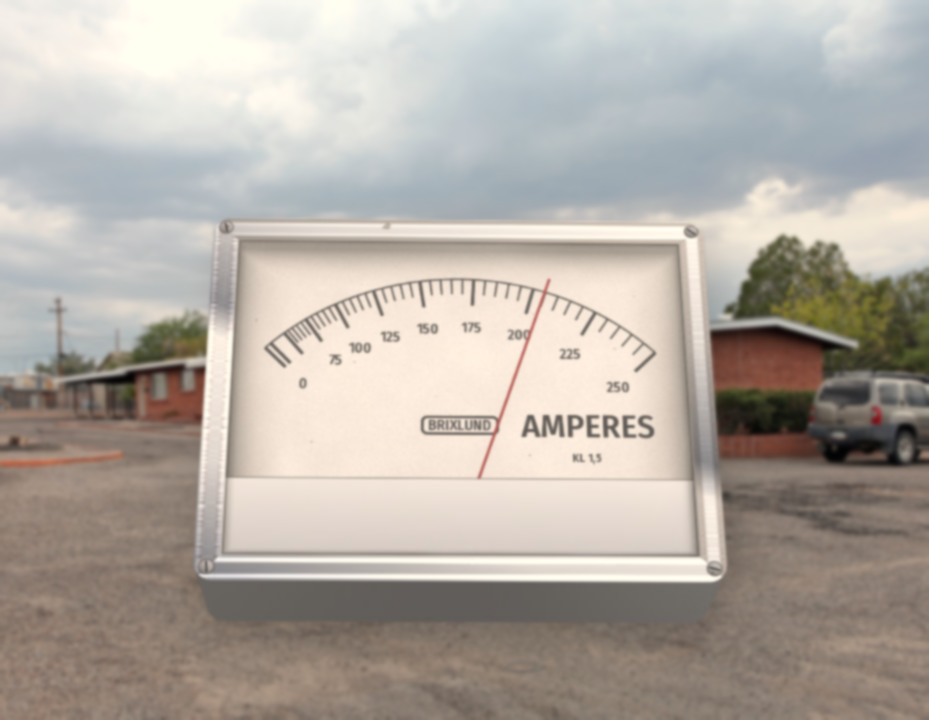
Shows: 205 A
